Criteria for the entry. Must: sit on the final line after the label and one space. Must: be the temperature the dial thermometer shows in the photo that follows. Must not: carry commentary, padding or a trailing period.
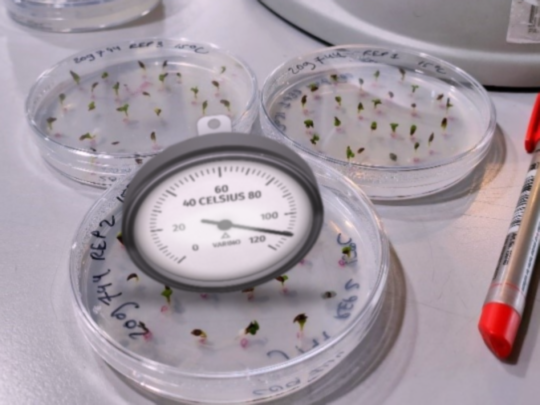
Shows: 110 °C
